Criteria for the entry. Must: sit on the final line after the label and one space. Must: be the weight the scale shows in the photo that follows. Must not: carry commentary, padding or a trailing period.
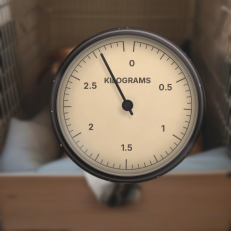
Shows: 2.8 kg
